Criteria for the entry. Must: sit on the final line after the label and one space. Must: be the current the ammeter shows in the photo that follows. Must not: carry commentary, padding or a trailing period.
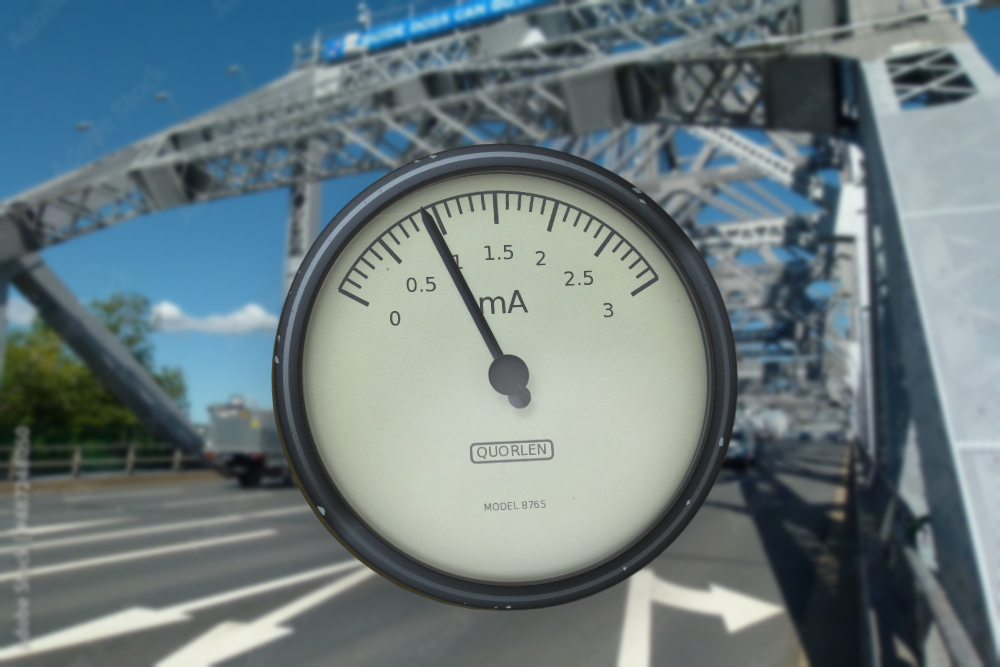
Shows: 0.9 mA
